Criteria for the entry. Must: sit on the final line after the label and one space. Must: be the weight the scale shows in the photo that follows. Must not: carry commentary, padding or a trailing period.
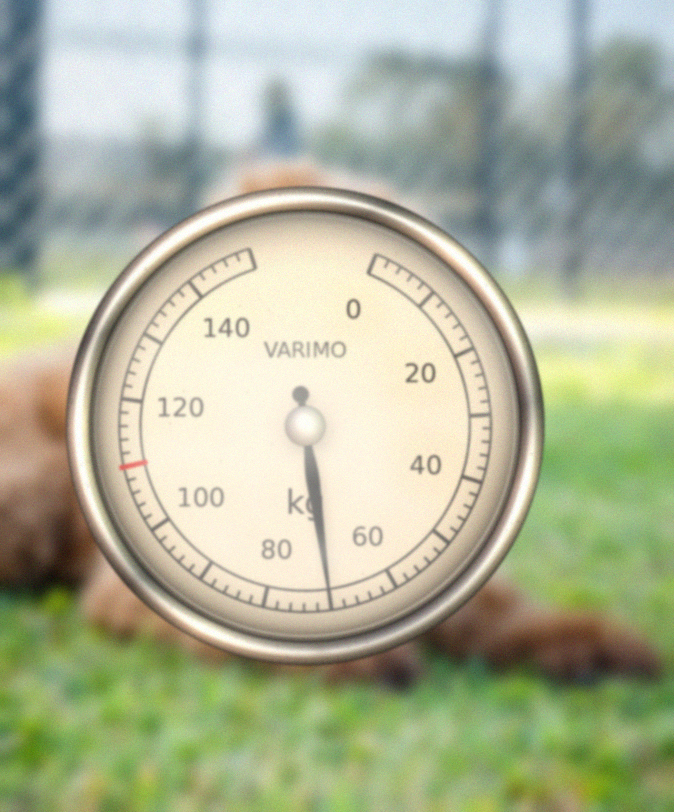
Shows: 70 kg
